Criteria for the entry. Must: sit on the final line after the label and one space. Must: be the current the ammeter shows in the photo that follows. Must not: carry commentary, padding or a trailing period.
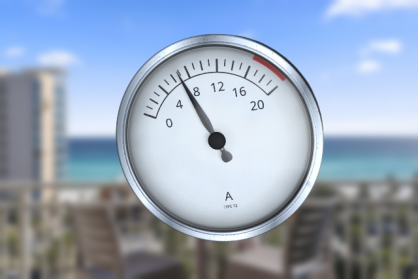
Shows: 7 A
